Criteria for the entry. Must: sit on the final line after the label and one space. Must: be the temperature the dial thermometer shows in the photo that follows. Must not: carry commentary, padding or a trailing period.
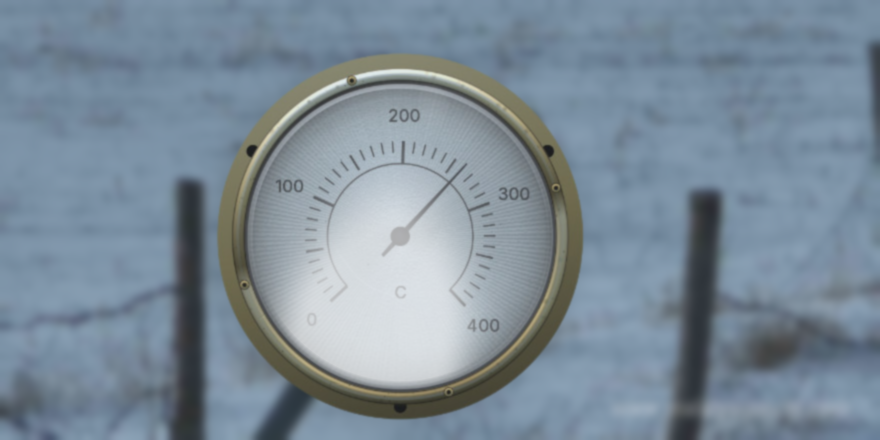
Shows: 260 °C
